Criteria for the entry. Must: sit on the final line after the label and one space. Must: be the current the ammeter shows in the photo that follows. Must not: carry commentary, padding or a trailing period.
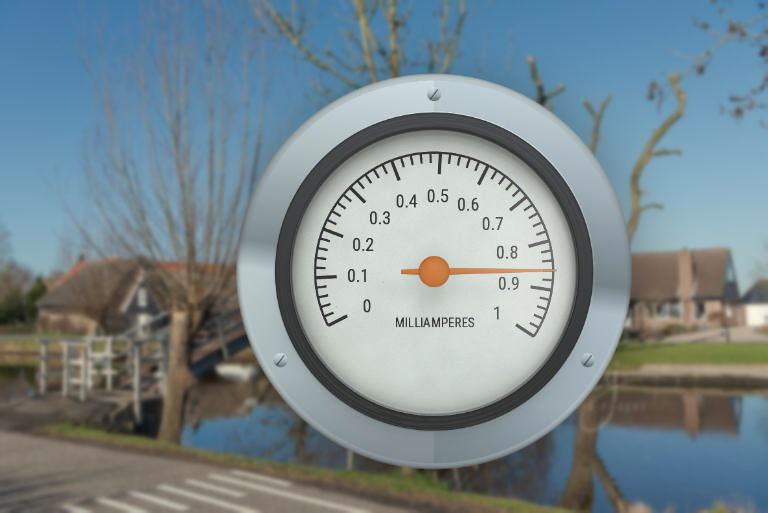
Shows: 0.86 mA
